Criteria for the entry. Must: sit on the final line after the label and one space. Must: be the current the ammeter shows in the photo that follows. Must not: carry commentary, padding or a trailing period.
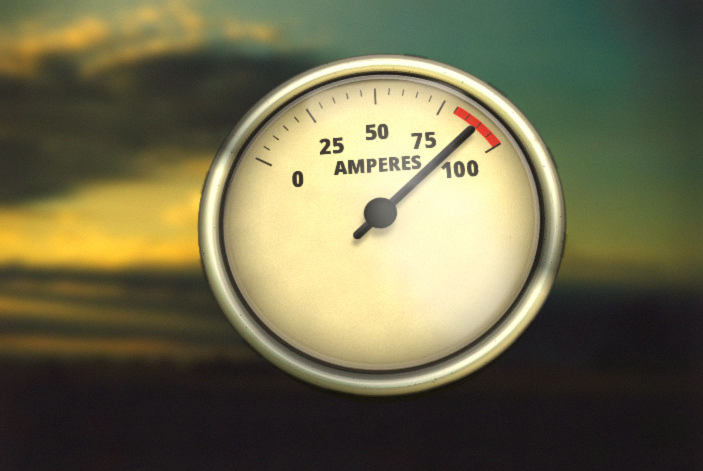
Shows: 90 A
